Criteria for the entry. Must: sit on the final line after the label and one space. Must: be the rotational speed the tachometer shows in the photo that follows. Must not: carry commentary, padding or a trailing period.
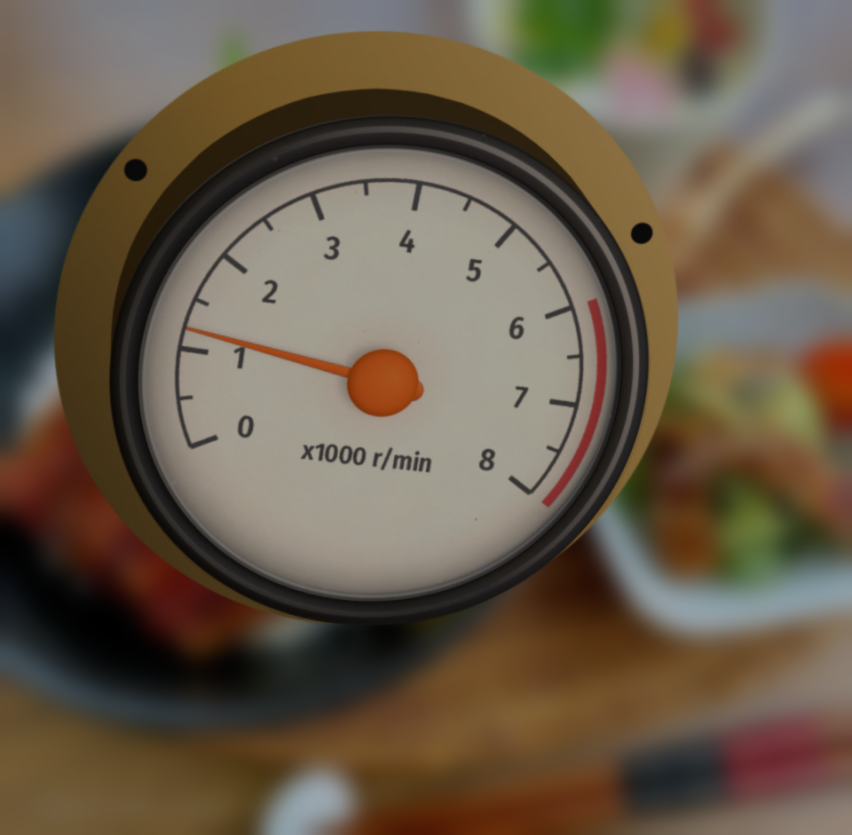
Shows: 1250 rpm
